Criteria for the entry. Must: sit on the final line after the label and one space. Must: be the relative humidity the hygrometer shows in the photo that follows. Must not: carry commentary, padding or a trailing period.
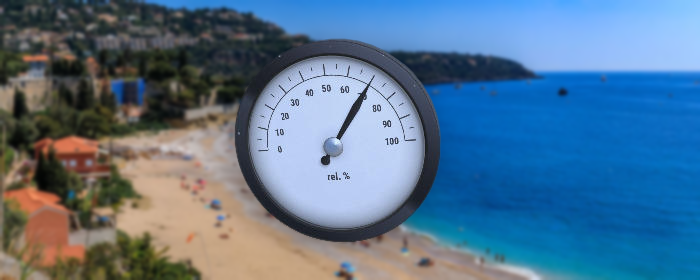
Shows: 70 %
